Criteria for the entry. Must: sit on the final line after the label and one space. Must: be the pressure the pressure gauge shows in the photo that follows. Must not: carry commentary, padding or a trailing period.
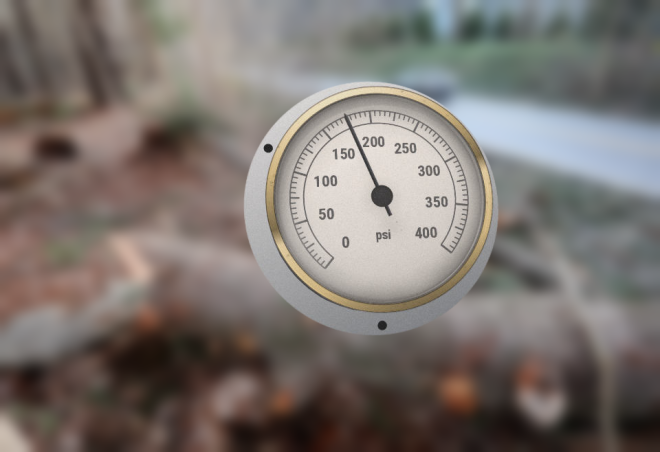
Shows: 175 psi
